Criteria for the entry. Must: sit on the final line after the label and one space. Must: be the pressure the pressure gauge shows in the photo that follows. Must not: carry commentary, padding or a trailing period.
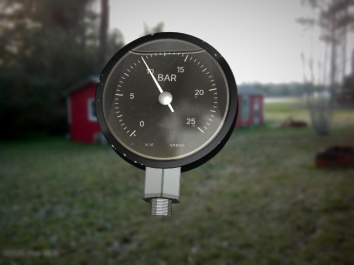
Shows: 10 bar
